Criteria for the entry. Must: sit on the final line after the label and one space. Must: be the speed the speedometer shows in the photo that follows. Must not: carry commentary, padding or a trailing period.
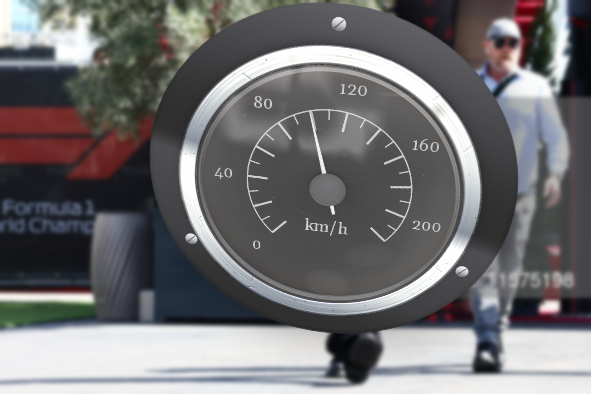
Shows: 100 km/h
